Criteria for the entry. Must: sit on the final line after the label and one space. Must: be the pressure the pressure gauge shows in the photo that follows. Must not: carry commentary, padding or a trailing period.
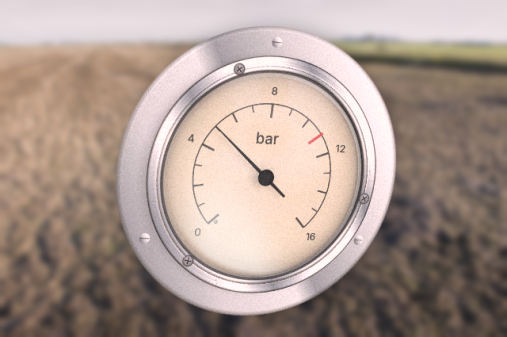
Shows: 5 bar
